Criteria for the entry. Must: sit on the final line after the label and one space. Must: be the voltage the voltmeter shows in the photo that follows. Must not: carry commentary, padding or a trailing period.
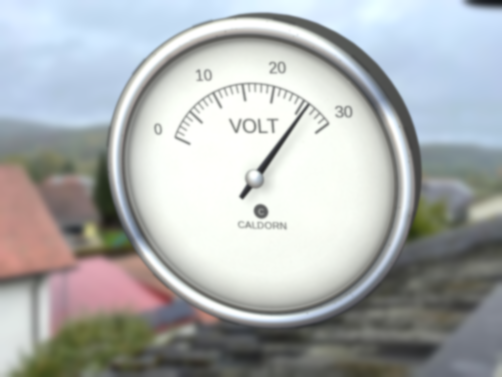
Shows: 26 V
